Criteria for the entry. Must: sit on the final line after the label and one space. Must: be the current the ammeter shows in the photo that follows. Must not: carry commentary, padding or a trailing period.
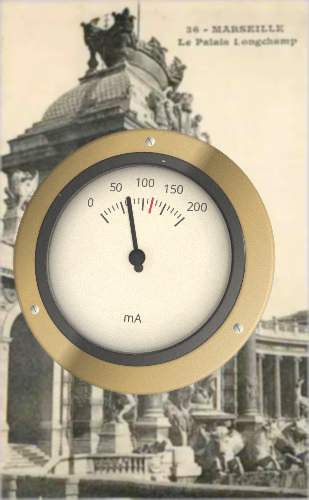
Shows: 70 mA
